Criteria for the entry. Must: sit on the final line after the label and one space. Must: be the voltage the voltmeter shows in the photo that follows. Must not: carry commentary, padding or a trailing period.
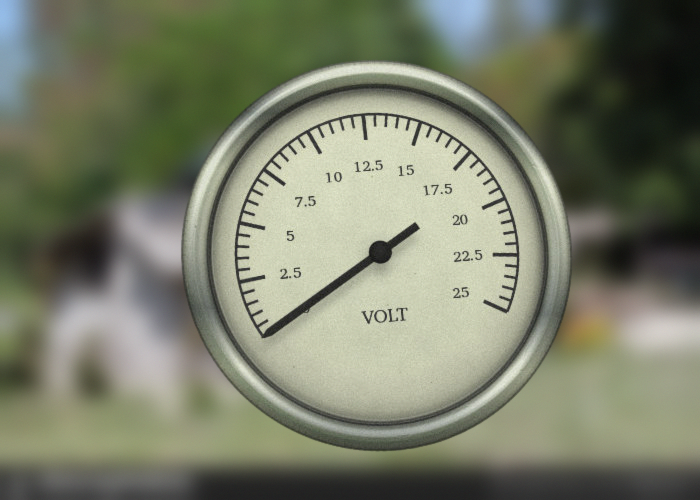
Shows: 0 V
